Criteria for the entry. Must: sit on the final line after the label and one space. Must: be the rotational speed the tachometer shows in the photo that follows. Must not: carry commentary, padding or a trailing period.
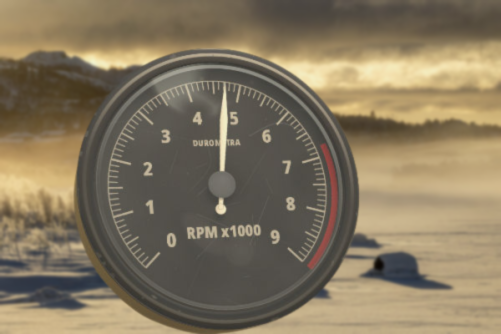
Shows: 4700 rpm
